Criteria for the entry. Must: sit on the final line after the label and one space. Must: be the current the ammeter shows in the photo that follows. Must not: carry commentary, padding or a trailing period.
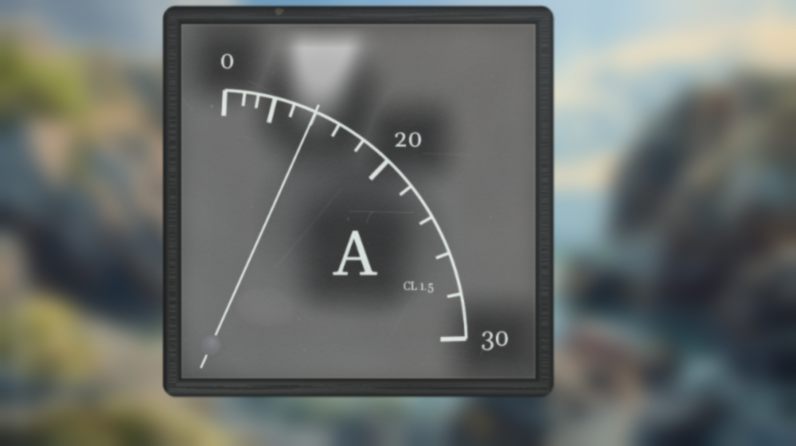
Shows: 14 A
